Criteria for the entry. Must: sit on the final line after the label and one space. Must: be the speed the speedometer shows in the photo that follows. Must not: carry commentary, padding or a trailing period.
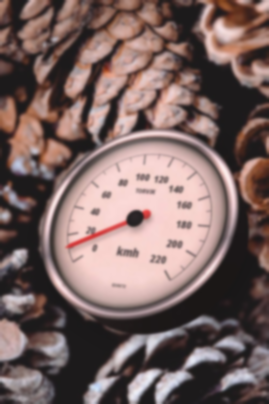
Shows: 10 km/h
